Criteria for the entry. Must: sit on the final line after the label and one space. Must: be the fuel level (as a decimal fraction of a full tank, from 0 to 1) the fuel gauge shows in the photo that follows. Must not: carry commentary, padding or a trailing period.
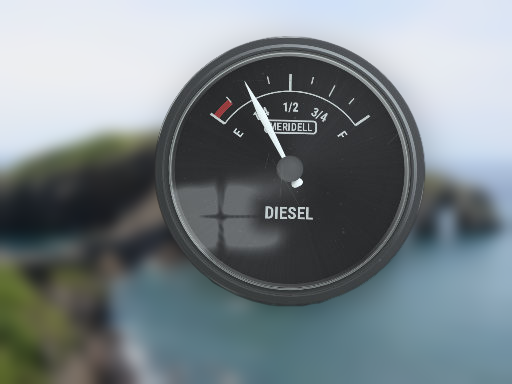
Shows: 0.25
